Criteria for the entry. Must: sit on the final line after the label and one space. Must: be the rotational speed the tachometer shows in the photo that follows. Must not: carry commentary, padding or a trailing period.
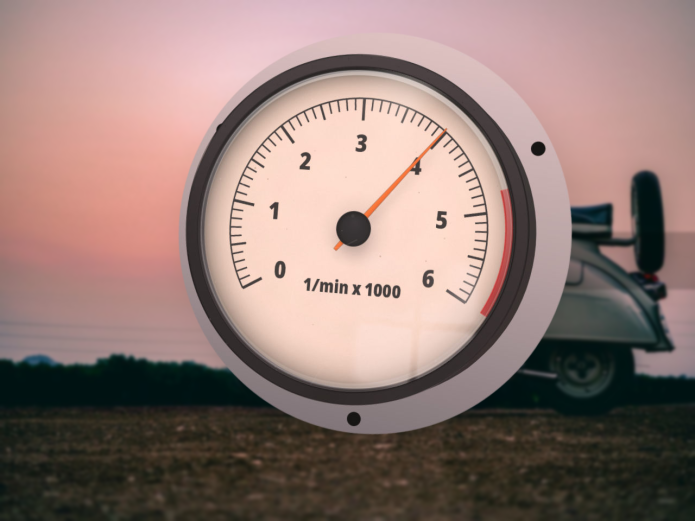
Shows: 4000 rpm
